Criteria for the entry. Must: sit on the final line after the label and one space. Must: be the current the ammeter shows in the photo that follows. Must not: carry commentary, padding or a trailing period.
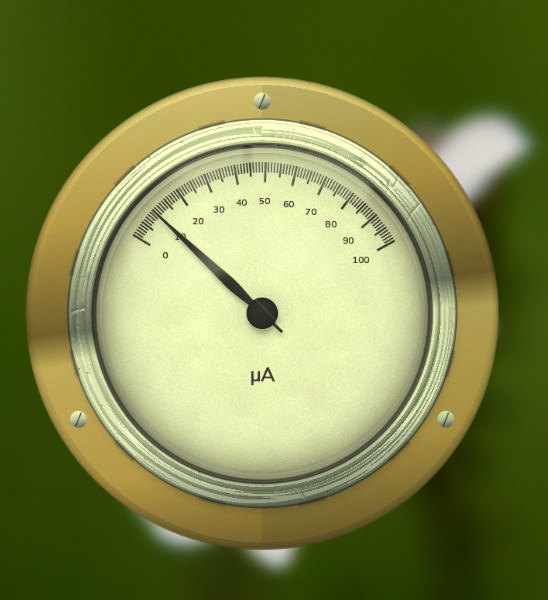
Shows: 10 µA
